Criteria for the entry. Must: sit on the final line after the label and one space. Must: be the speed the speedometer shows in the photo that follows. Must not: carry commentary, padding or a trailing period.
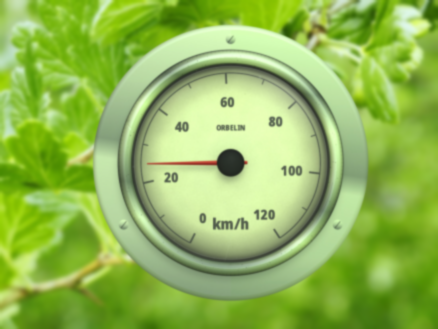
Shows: 25 km/h
